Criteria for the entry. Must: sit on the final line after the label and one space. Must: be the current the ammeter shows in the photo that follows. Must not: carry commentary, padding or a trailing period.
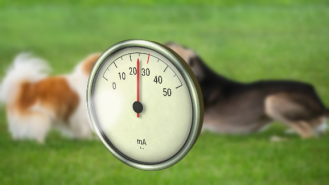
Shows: 25 mA
